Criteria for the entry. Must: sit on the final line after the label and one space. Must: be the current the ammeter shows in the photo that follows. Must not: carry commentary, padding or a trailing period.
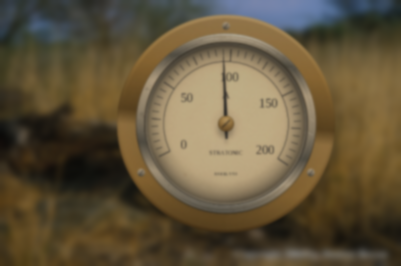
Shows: 95 A
